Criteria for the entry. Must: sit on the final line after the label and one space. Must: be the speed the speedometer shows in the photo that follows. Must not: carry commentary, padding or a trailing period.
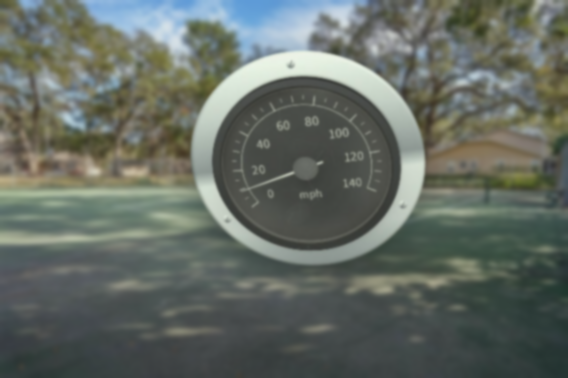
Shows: 10 mph
